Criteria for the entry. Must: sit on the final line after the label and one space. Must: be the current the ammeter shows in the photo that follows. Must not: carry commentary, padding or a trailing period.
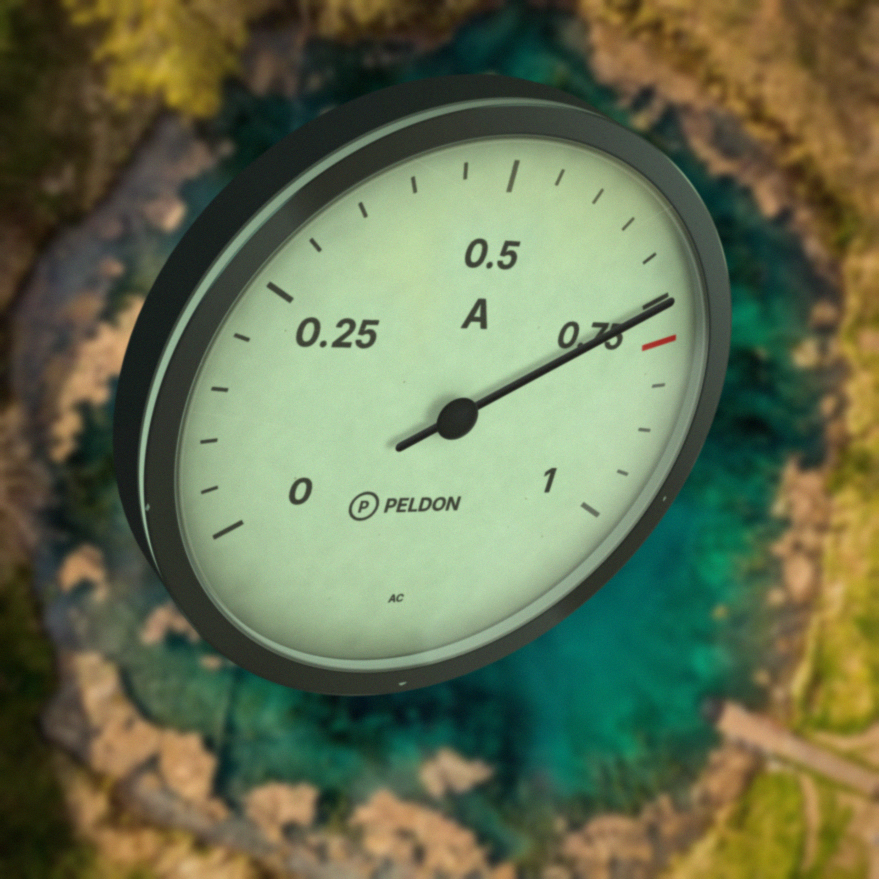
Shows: 0.75 A
